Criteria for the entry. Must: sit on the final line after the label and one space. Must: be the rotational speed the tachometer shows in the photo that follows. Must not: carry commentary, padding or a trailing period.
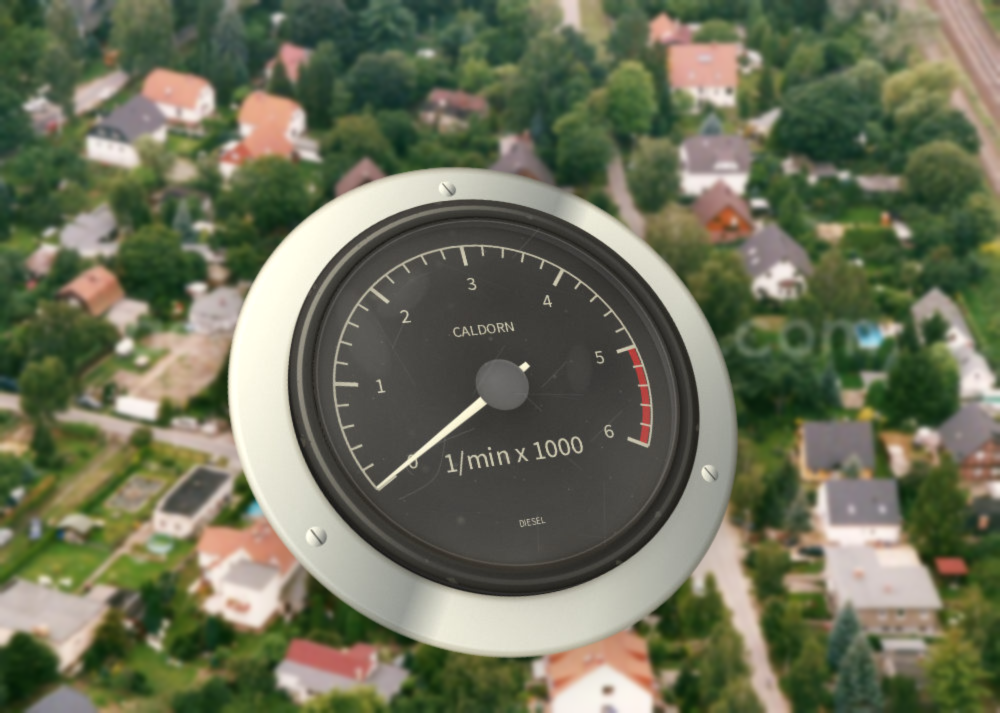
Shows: 0 rpm
